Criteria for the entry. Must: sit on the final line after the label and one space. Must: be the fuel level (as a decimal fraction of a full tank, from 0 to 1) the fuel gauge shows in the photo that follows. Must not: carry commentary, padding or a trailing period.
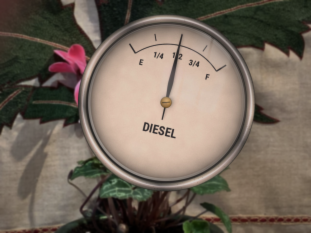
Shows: 0.5
